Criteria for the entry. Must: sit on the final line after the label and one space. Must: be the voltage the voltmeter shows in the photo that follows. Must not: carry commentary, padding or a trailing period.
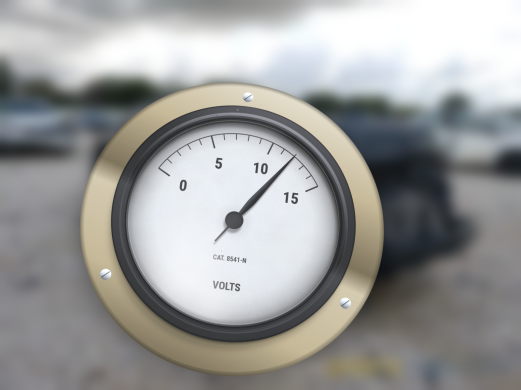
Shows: 12 V
